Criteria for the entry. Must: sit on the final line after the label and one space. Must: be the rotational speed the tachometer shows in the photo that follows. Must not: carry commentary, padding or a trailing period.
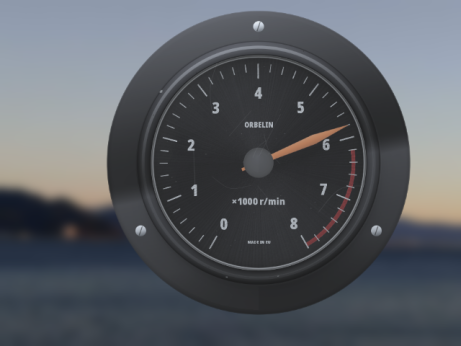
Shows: 5800 rpm
